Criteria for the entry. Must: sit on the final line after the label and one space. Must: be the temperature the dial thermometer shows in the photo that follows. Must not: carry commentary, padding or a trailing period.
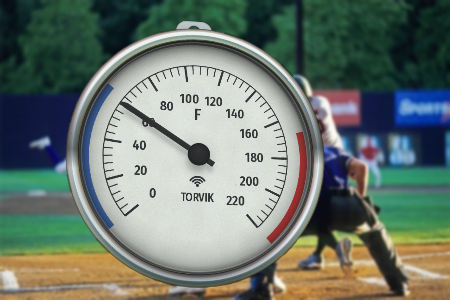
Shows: 60 °F
